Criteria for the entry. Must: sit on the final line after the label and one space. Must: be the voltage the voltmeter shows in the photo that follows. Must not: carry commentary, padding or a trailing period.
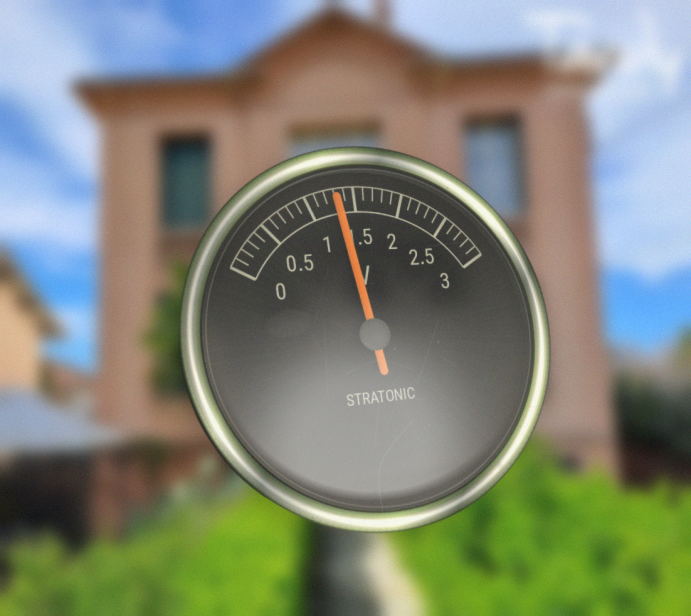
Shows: 1.3 V
